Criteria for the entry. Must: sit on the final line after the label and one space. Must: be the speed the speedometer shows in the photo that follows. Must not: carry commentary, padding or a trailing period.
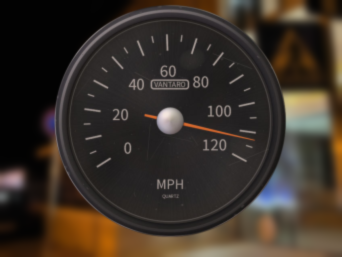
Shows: 112.5 mph
